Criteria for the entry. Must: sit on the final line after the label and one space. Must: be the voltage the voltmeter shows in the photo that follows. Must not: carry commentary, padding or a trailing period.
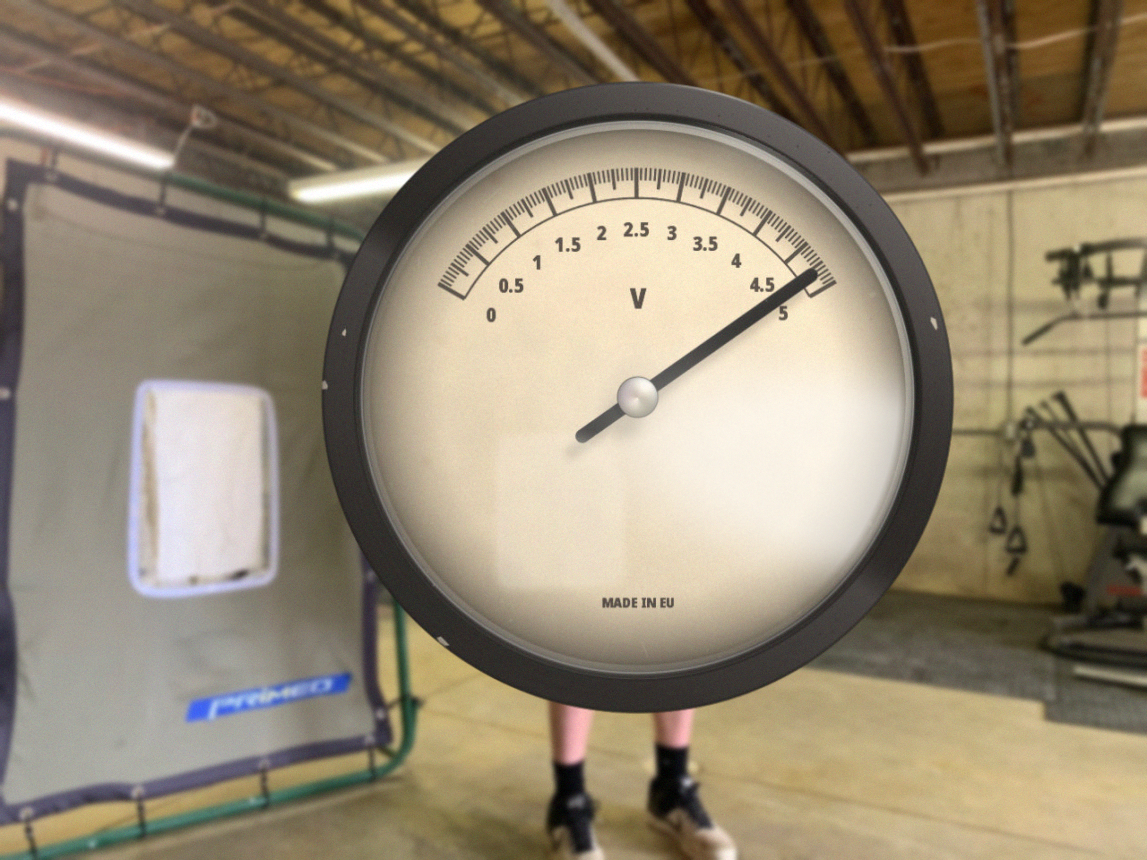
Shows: 4.8 V
